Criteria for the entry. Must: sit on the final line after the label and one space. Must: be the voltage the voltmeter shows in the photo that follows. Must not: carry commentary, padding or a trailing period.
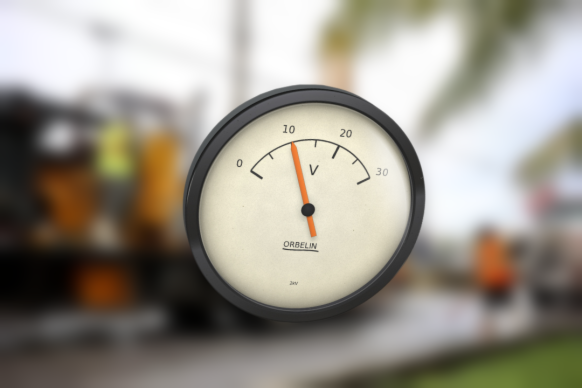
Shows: 10 V
